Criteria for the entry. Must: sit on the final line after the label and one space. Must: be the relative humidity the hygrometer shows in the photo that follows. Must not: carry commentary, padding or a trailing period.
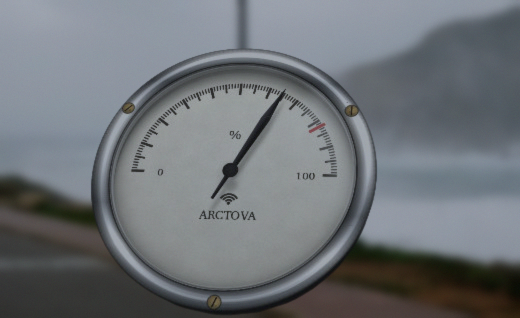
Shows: 65 %
